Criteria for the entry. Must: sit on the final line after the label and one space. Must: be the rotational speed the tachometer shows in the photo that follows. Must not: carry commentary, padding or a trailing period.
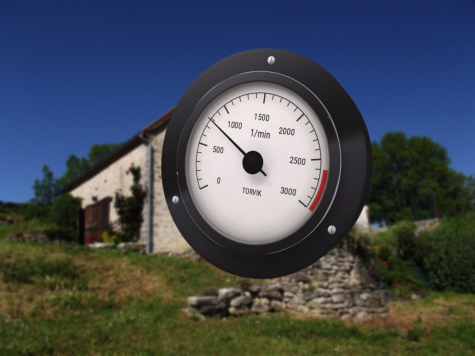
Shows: 800 rpm
